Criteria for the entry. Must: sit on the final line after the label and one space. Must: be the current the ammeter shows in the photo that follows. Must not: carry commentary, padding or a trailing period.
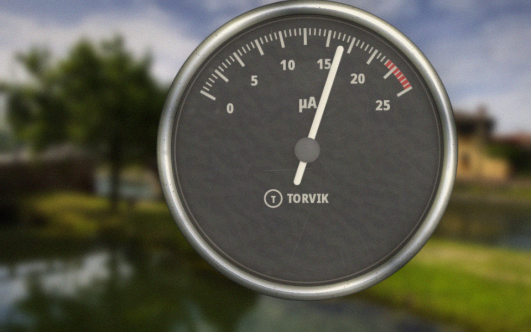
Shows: 16.5 µA
